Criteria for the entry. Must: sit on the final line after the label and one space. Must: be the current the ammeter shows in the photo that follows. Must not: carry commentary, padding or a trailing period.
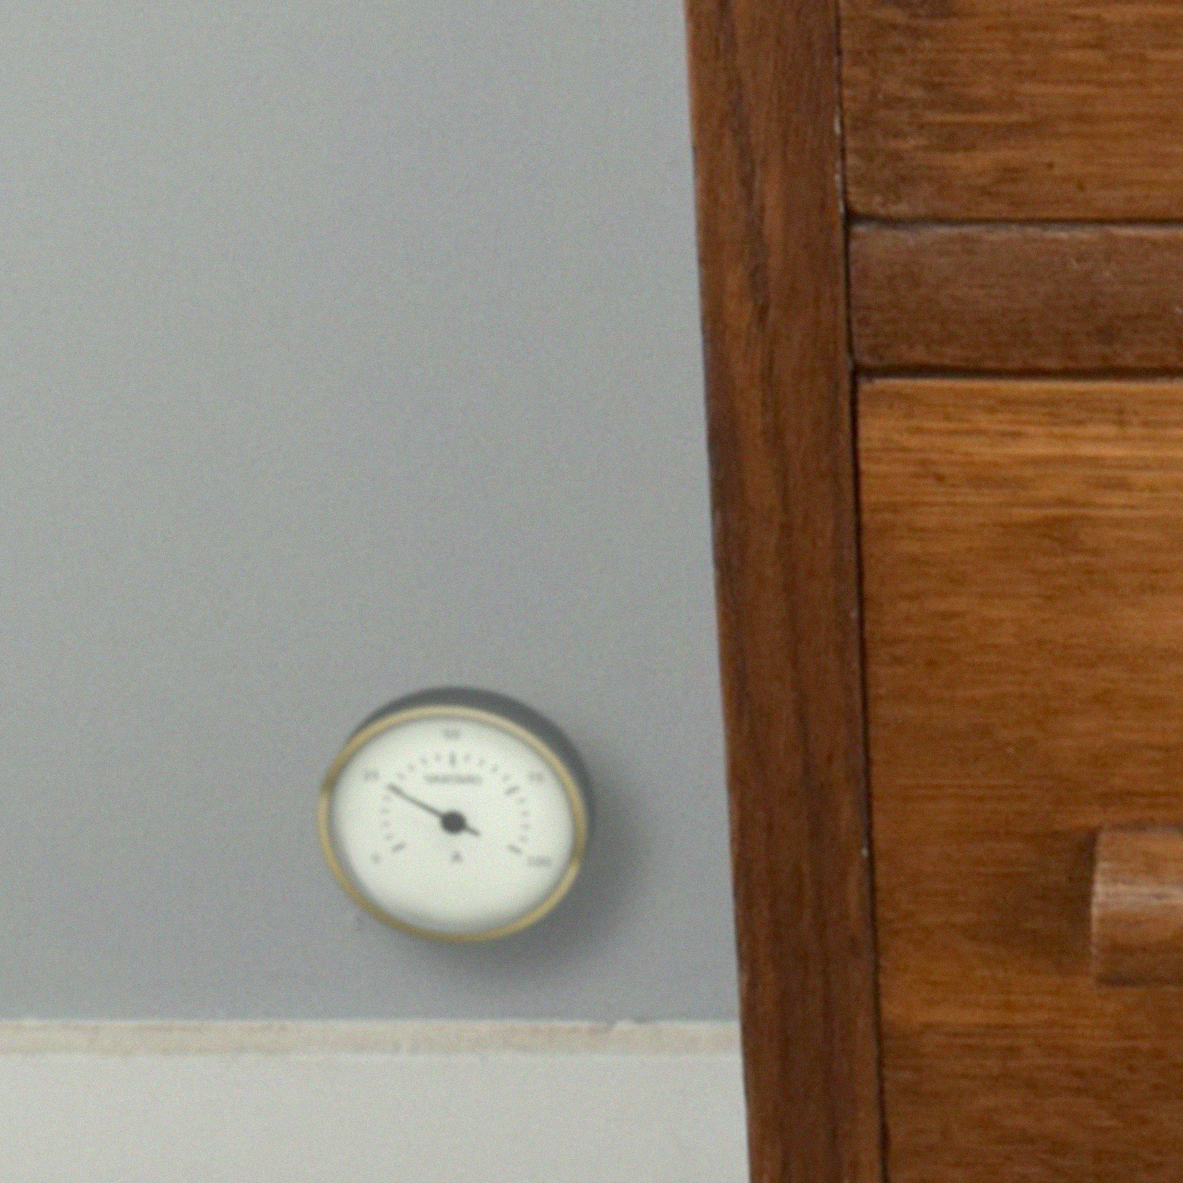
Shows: 25 A
